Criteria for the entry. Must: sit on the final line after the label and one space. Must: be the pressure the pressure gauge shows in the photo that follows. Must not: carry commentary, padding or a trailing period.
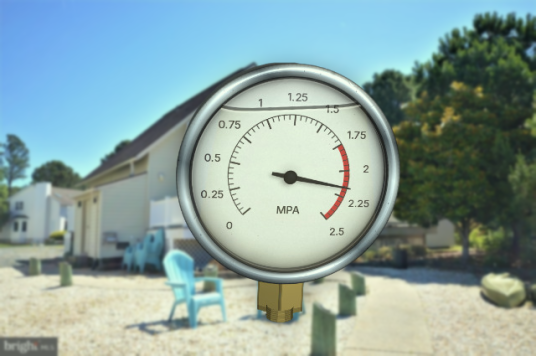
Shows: 2.15 MPa
